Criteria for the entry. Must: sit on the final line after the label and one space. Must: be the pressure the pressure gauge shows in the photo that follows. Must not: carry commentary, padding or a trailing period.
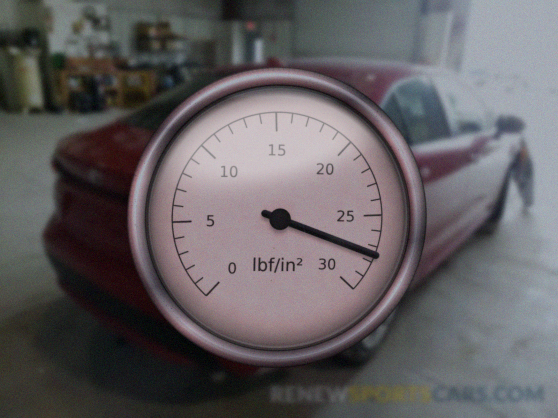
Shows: 27.5 psi
